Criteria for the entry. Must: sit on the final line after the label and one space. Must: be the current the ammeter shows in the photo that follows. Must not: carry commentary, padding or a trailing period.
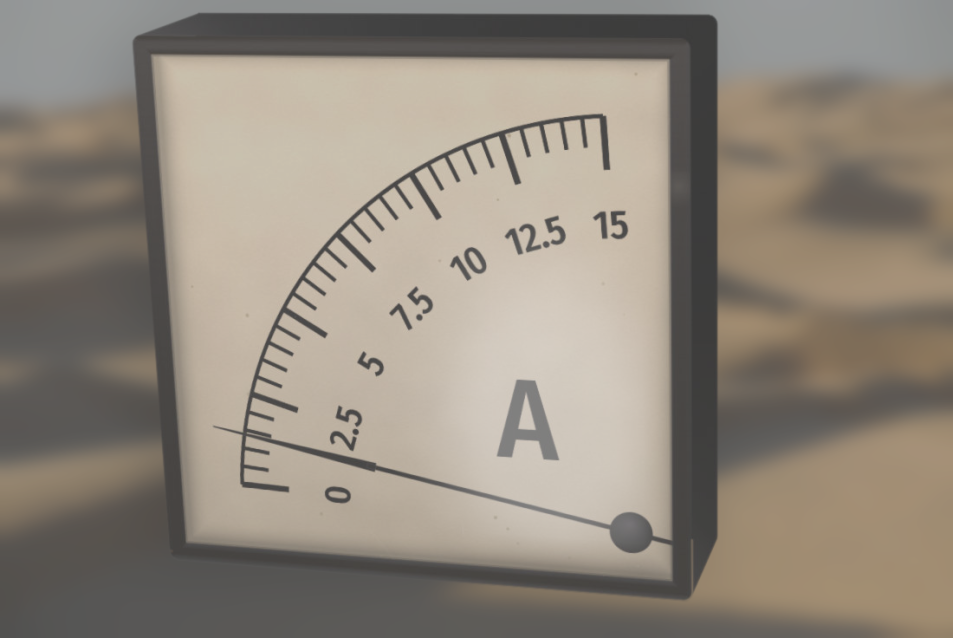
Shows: 1.5 A
